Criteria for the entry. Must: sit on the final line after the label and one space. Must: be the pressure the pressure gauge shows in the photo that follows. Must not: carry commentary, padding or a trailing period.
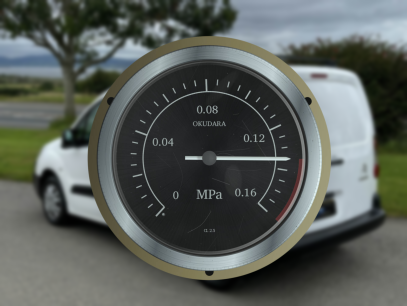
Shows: 0.135 MPa
